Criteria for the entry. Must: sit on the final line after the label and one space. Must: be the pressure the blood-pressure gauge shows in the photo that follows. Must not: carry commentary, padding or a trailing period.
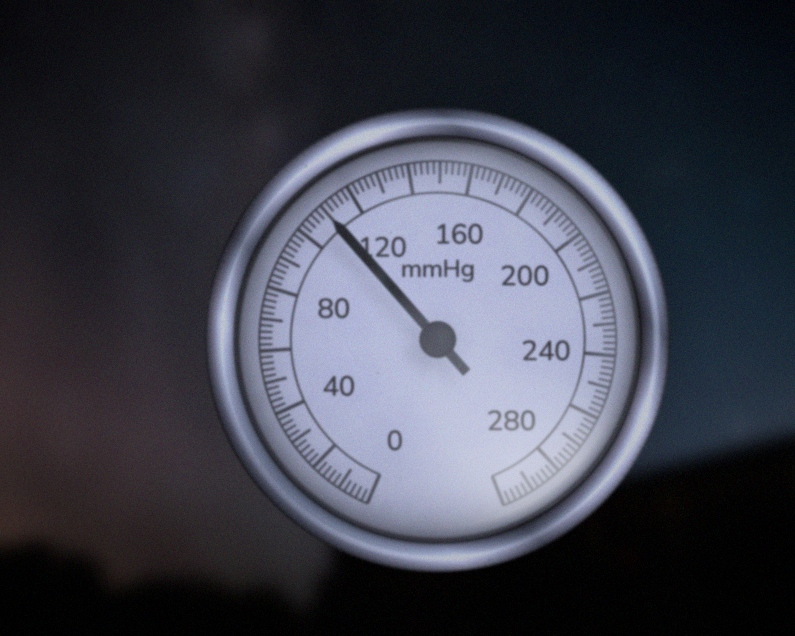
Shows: 110 mmHg
